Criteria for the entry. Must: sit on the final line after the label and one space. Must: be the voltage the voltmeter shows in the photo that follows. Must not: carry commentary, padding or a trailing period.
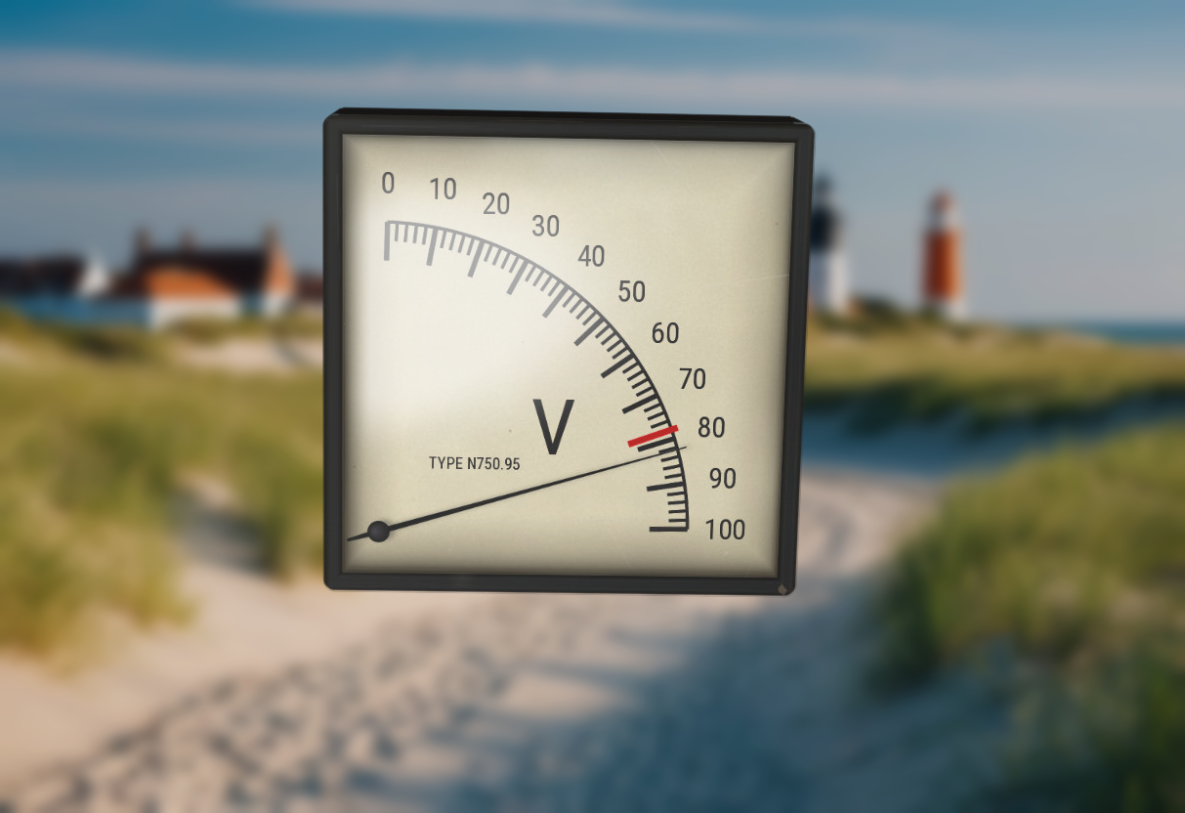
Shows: 82 V
